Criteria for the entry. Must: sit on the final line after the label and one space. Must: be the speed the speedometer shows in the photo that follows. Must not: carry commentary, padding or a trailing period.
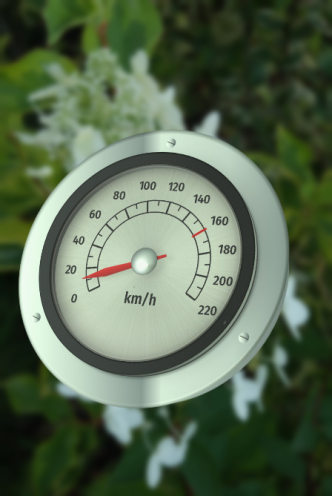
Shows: 10 km/h
